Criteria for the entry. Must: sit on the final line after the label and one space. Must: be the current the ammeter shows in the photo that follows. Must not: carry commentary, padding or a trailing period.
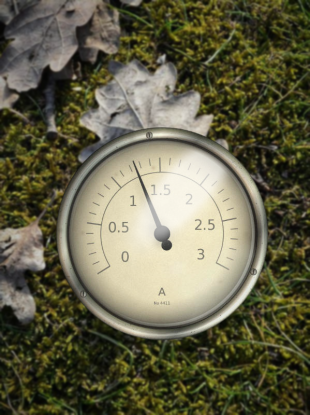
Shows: 1.25 A
